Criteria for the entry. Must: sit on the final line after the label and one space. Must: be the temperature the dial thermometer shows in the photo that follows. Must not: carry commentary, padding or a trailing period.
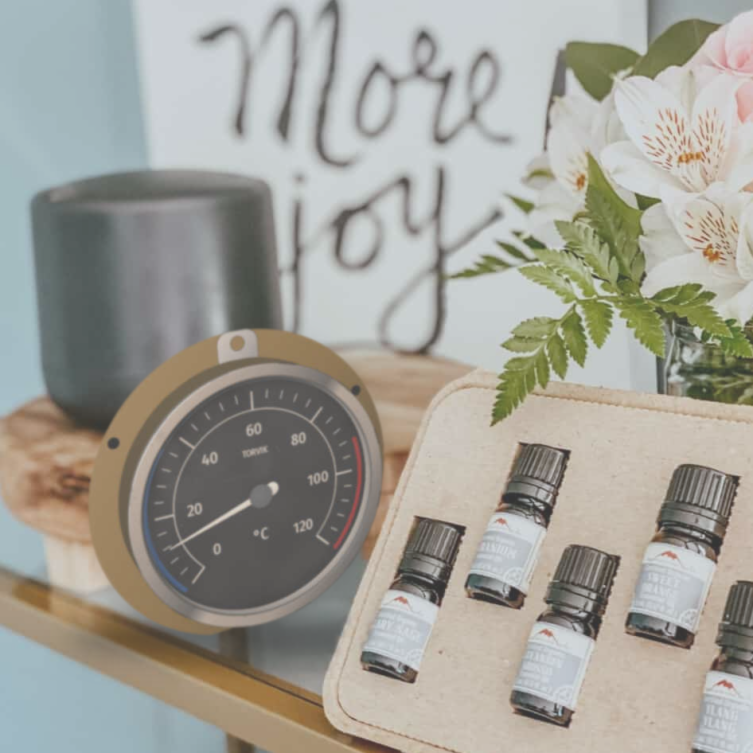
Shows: 12 °C
